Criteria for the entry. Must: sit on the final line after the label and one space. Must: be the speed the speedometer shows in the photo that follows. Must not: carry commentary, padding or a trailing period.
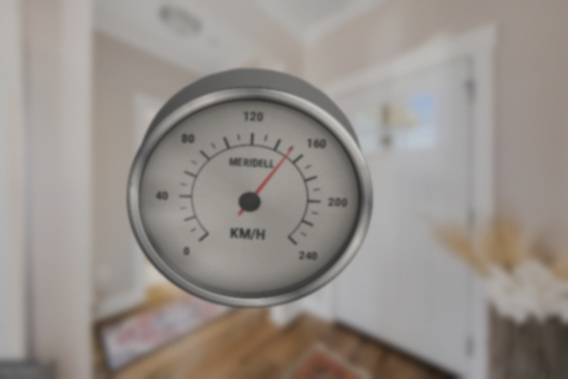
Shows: 150 km/h
